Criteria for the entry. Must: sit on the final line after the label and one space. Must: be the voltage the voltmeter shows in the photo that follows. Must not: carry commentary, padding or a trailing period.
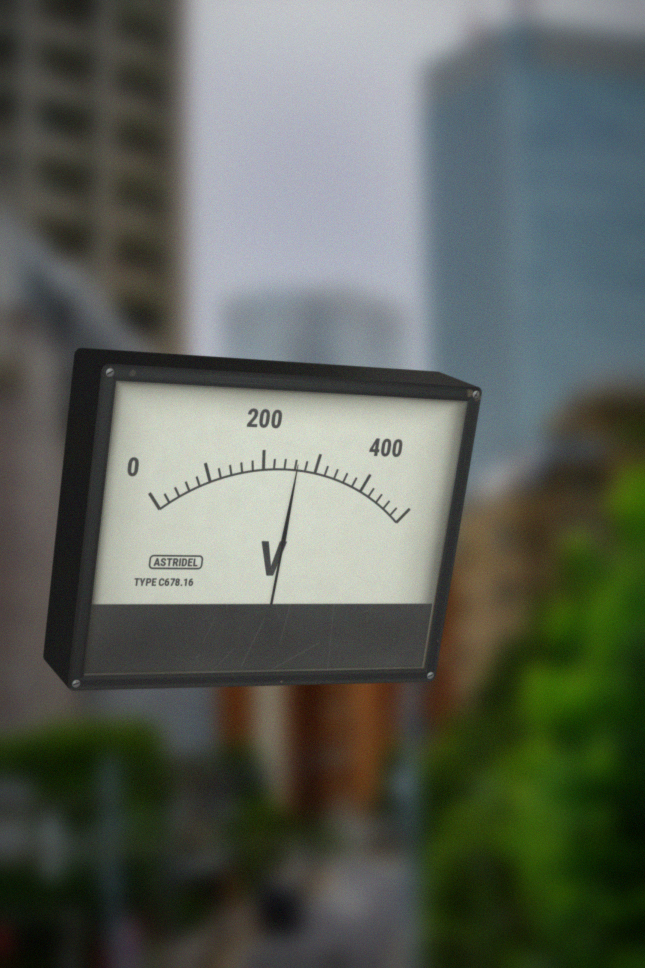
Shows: 260 V
